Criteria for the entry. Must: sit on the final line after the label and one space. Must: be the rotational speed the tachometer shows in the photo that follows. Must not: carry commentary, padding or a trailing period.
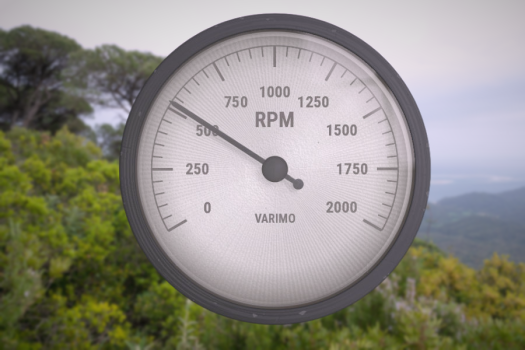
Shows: 525 rpm
